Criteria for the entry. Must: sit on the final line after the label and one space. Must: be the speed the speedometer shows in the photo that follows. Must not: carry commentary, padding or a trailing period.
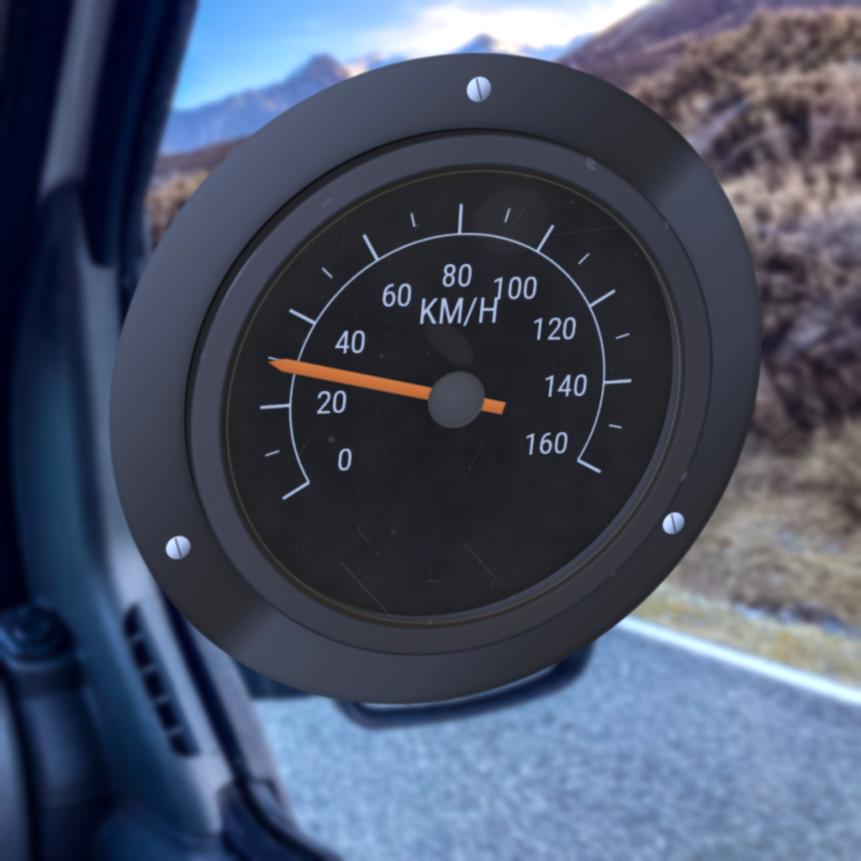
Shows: 30 km/h
